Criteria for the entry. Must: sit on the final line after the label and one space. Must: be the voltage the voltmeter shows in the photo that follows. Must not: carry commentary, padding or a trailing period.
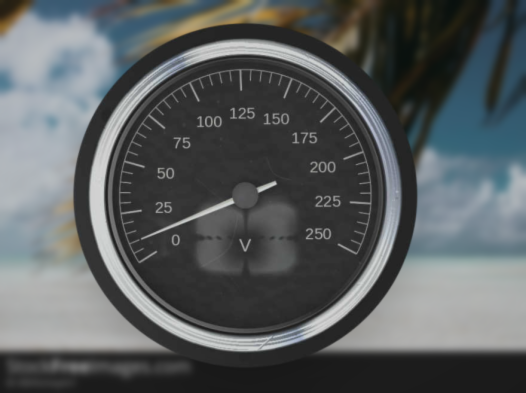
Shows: 10 V
